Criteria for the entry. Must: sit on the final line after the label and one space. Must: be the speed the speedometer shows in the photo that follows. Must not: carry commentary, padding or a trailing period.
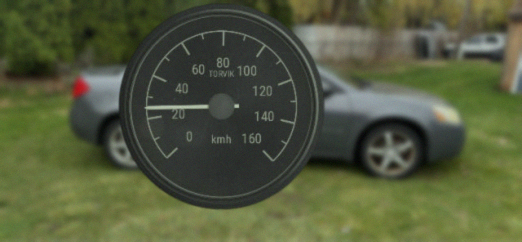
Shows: 25 km/h
